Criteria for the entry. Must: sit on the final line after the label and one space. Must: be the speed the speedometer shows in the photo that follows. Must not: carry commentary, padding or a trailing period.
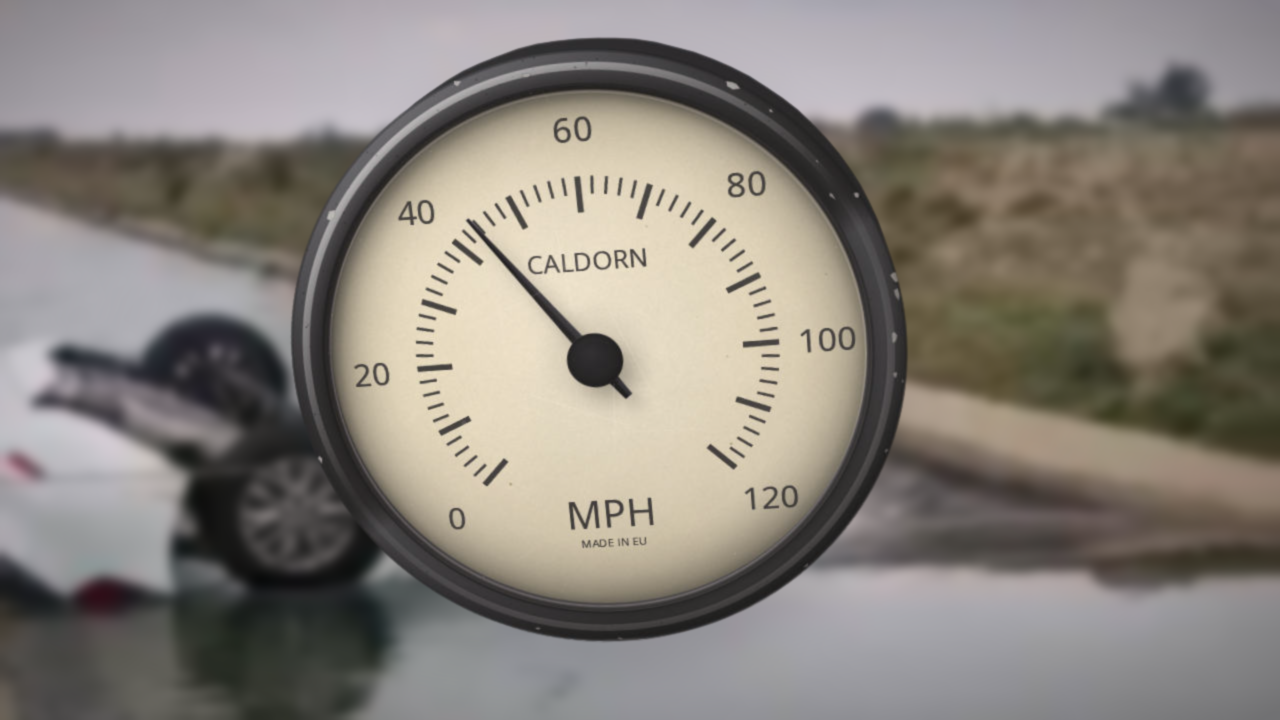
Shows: 44 mph
